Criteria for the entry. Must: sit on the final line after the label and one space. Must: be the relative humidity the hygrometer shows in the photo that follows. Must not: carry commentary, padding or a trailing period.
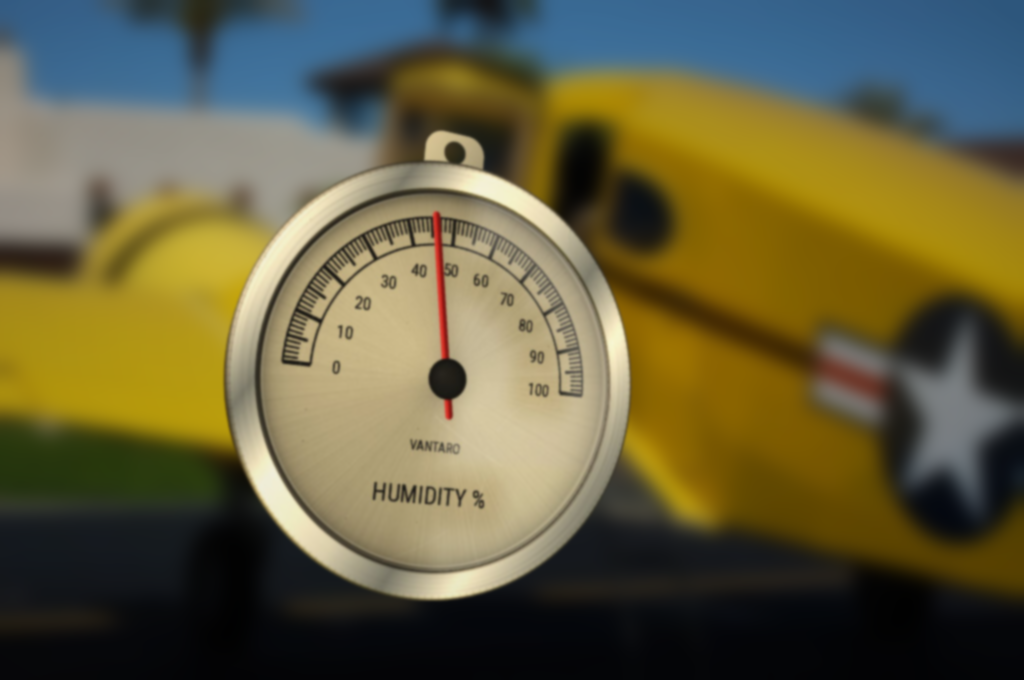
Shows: 45 %
